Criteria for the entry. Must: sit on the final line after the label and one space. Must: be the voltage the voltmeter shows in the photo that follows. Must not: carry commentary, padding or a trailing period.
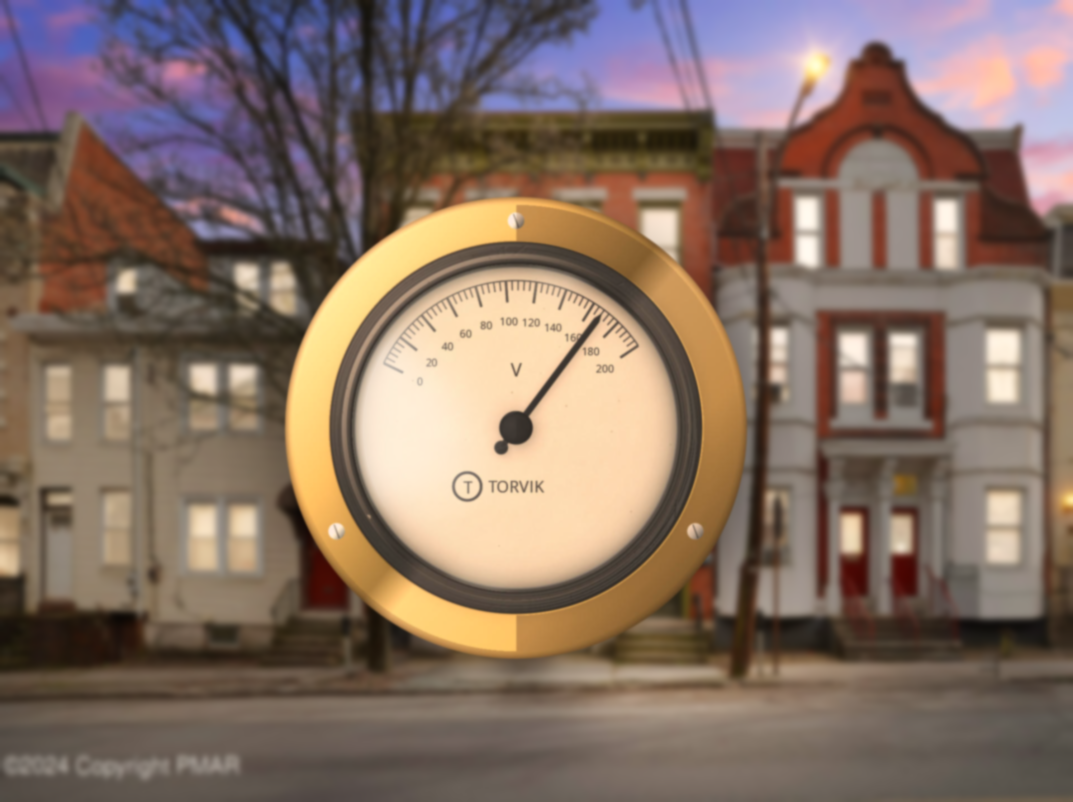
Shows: 168 V
